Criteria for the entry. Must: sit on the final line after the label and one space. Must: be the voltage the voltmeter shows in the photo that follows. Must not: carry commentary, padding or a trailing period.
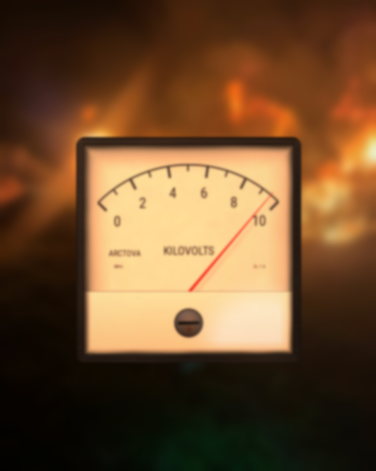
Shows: 9.5 kV
